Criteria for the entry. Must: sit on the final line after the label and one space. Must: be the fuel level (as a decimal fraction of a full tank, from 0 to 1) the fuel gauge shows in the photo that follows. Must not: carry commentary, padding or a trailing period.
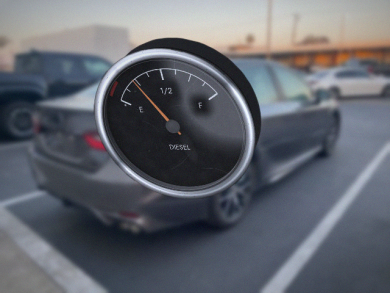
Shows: 0.25
